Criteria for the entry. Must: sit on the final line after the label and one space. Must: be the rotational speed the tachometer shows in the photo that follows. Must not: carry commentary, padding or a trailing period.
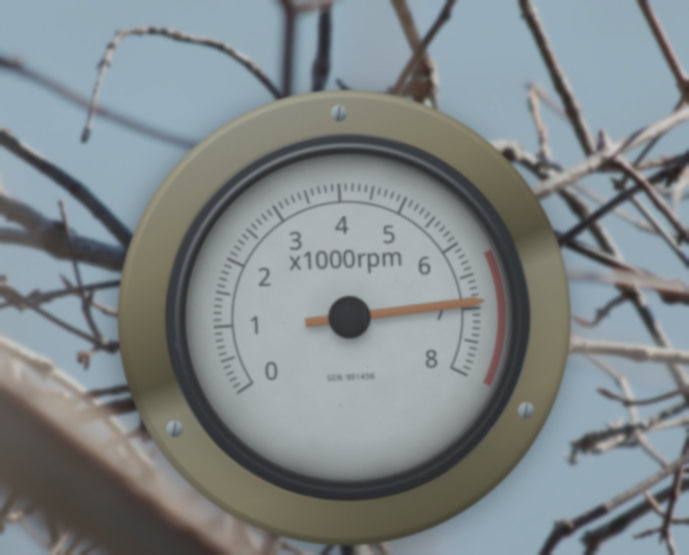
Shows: 6900 rpm
